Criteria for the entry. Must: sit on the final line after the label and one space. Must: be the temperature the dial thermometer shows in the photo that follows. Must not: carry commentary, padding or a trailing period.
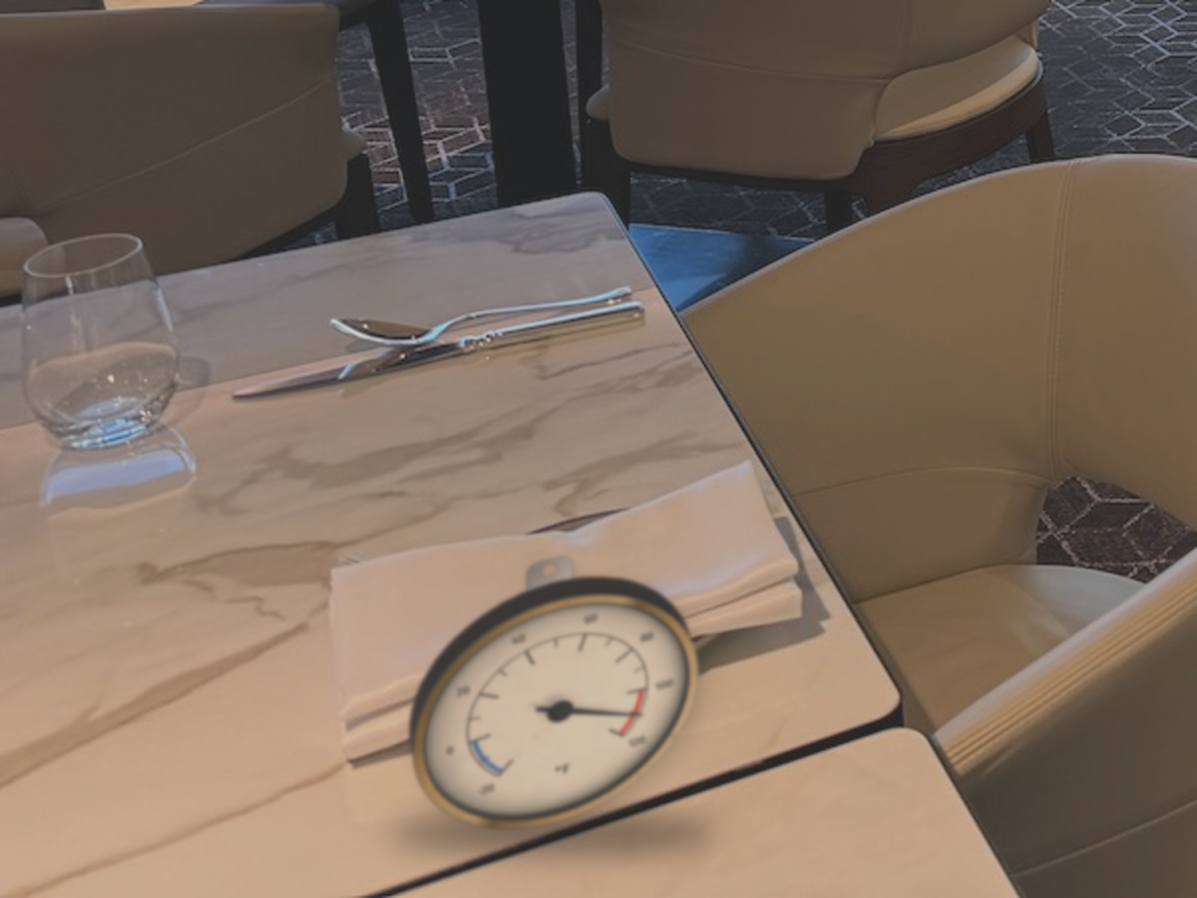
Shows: 110 °F
